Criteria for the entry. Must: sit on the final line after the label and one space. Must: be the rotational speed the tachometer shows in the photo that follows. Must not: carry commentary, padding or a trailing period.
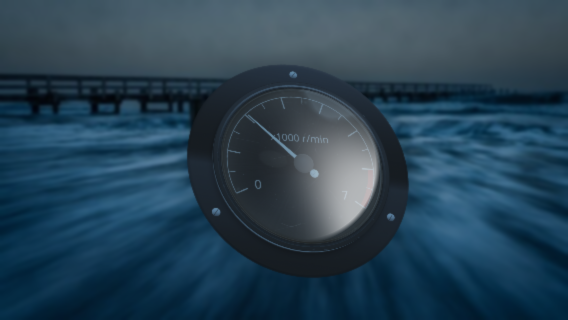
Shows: 2000 rpm
